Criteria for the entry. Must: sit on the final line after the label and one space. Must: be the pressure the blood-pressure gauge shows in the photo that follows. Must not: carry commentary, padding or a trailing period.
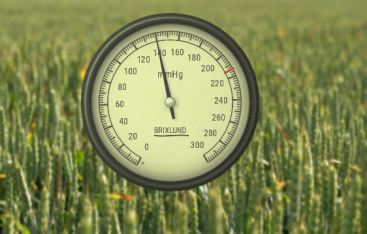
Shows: 140 mmHg
